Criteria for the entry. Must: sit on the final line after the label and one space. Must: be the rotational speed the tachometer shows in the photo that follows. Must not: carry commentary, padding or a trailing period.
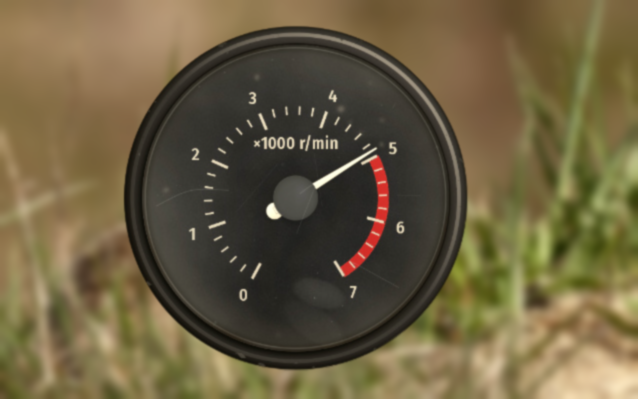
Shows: 4900 rpm
